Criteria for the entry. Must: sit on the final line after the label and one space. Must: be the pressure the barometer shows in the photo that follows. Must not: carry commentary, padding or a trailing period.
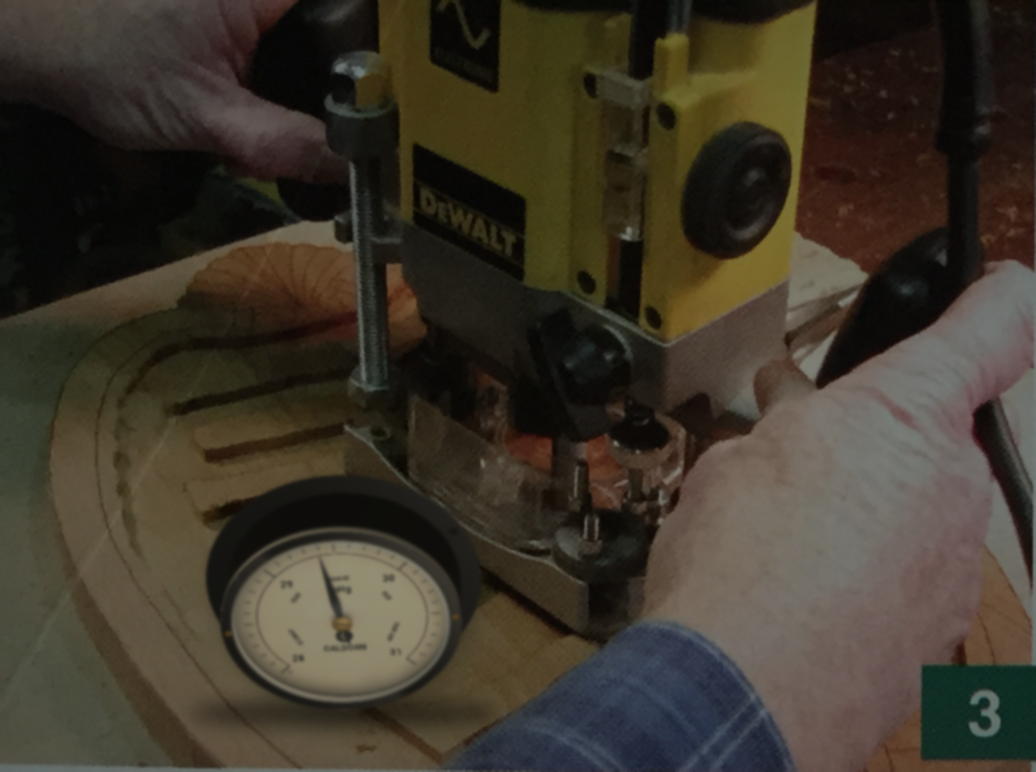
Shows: 29.4 inHg
